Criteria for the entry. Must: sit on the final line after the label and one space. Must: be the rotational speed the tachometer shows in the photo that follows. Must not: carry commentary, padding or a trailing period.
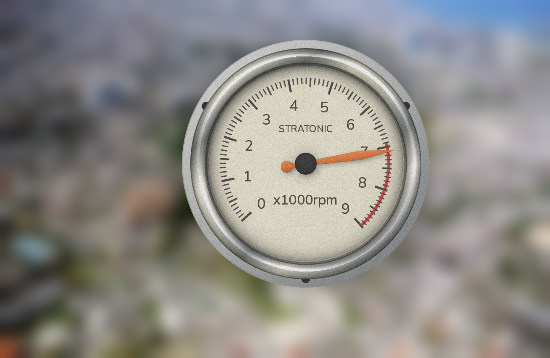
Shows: 7100 rpm
